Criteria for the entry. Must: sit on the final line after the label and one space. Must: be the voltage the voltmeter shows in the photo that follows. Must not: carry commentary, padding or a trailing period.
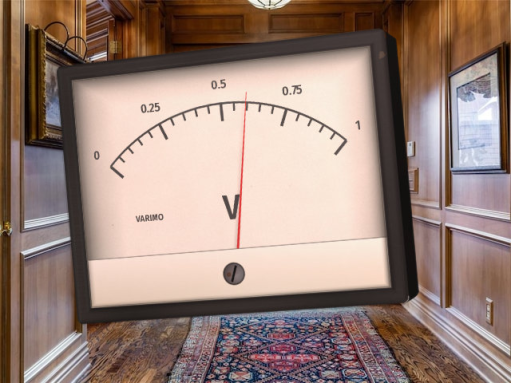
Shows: 0.6 V
